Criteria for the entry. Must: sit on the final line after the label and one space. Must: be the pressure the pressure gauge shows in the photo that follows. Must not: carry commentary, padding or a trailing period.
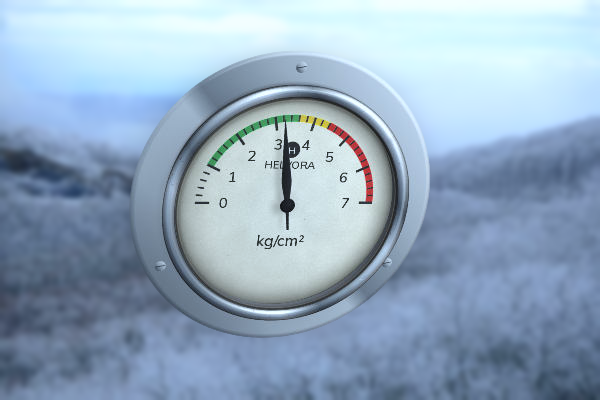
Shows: 3.2 kg/cm²
